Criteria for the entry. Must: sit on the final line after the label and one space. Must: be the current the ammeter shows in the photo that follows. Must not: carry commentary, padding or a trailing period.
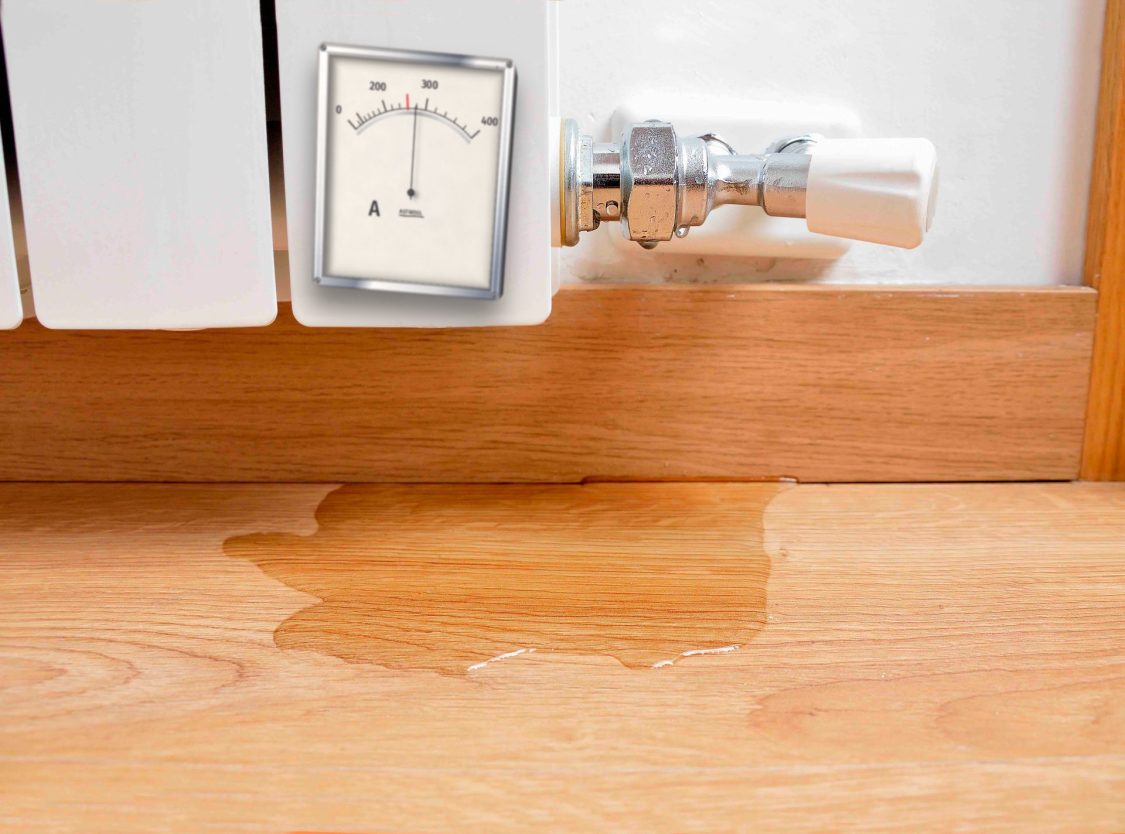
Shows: 280 A
